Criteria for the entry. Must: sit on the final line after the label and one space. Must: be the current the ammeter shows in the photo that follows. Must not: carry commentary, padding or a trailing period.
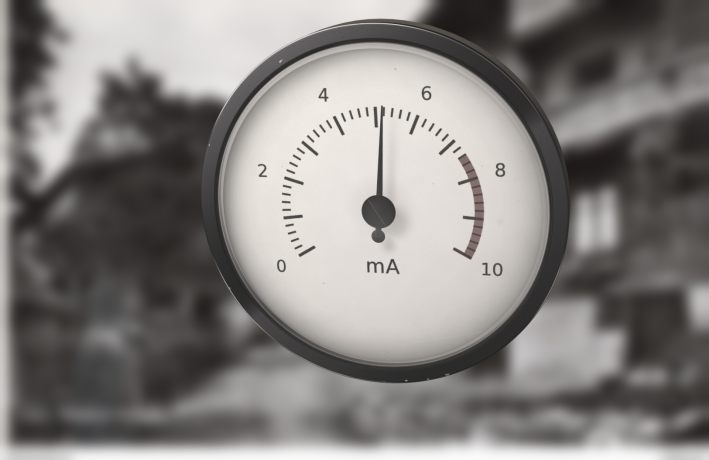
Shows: 5.2 mA
